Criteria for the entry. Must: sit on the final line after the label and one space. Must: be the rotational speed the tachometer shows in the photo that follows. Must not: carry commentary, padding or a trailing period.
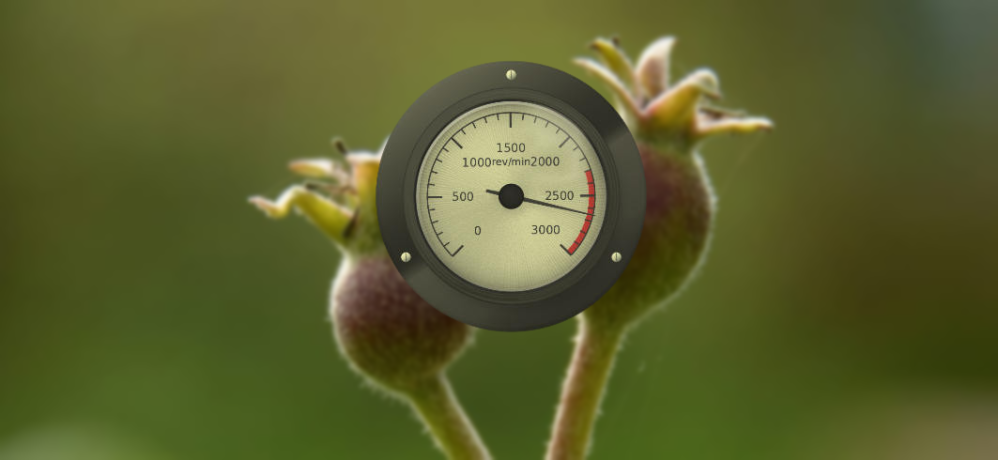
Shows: 2650 rpm
